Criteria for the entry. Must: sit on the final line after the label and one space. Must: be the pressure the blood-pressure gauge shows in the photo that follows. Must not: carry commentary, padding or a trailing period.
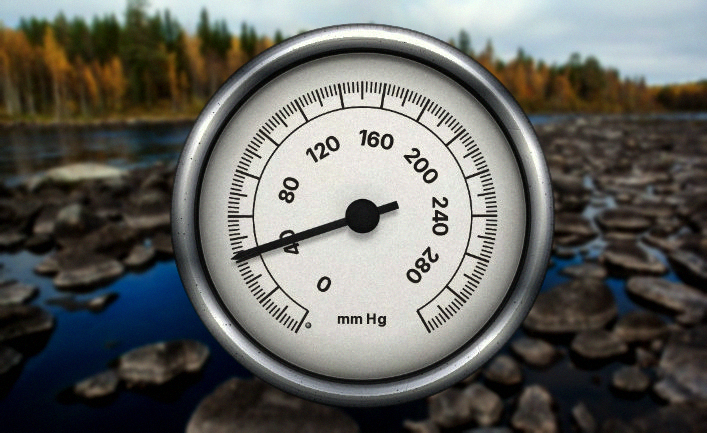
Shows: 42 mmHg
